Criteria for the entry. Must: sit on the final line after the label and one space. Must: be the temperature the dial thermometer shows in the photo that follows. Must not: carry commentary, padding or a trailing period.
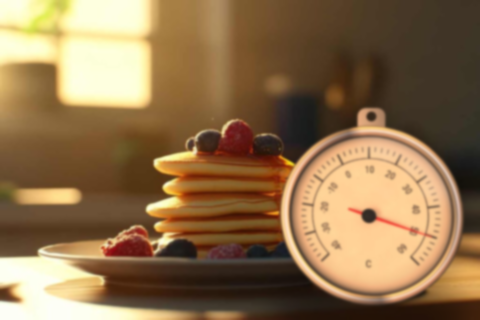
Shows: 50 °C
